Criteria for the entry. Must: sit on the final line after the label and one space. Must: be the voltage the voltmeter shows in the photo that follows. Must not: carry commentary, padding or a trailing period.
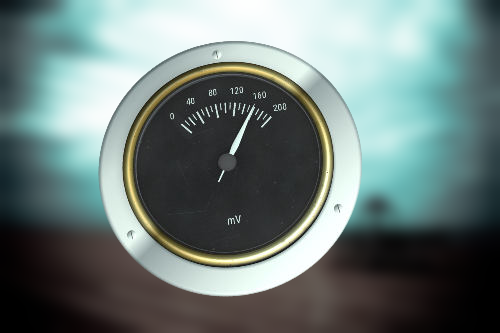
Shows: 160 mV
